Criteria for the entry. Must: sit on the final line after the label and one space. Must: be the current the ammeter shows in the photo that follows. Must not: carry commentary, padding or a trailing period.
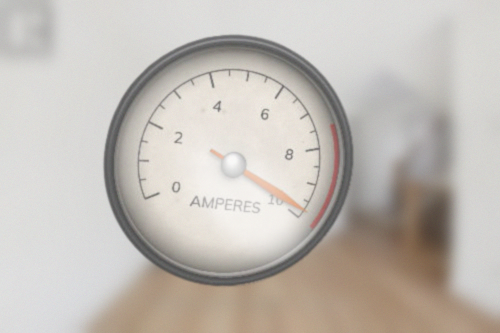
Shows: 9.75 A
